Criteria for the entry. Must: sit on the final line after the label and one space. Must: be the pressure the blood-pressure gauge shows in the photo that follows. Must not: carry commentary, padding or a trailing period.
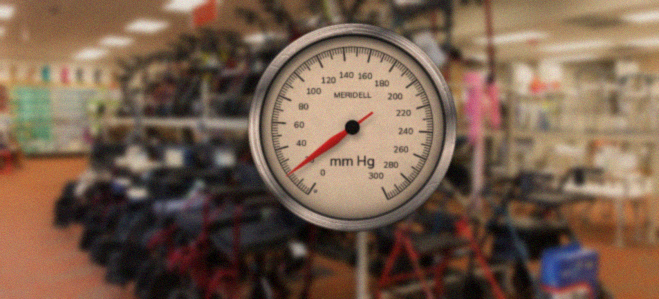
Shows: 20 mmHg
